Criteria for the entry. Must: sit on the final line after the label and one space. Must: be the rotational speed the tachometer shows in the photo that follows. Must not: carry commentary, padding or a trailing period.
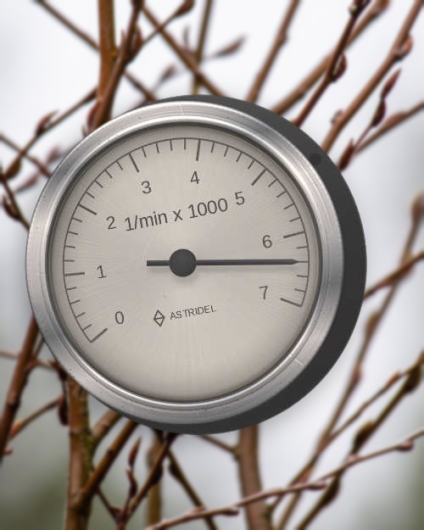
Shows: 6400 rpm
